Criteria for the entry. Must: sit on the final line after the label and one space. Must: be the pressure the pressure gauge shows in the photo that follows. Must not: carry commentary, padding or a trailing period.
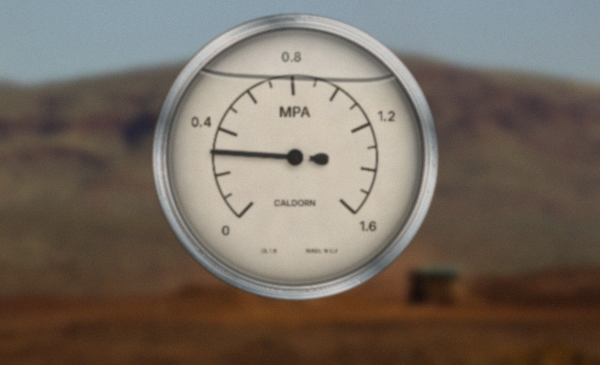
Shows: 0.3 MPa
